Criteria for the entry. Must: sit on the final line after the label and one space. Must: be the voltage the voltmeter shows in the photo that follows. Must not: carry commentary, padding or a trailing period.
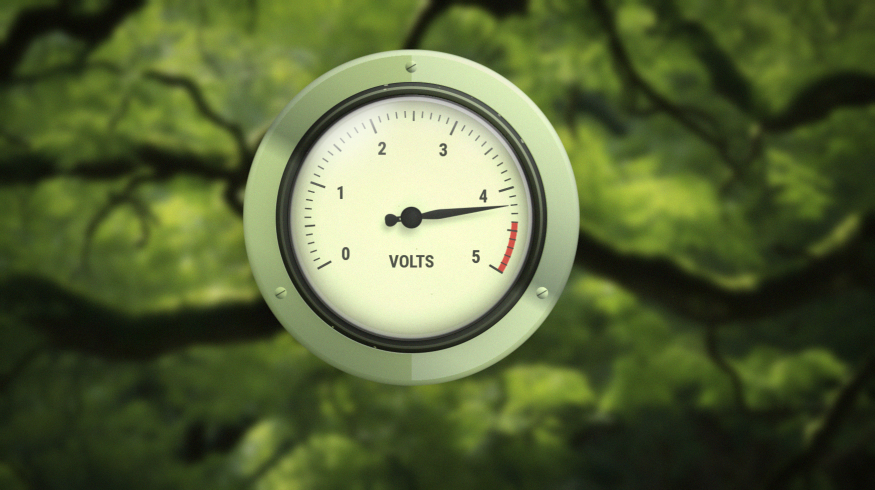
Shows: 4.2 V
